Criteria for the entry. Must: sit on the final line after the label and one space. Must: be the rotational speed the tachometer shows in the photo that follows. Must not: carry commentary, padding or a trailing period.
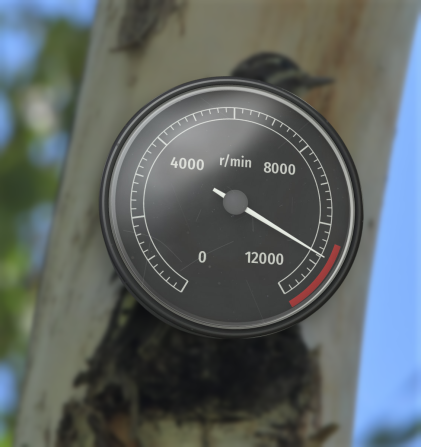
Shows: 10800 rpm
